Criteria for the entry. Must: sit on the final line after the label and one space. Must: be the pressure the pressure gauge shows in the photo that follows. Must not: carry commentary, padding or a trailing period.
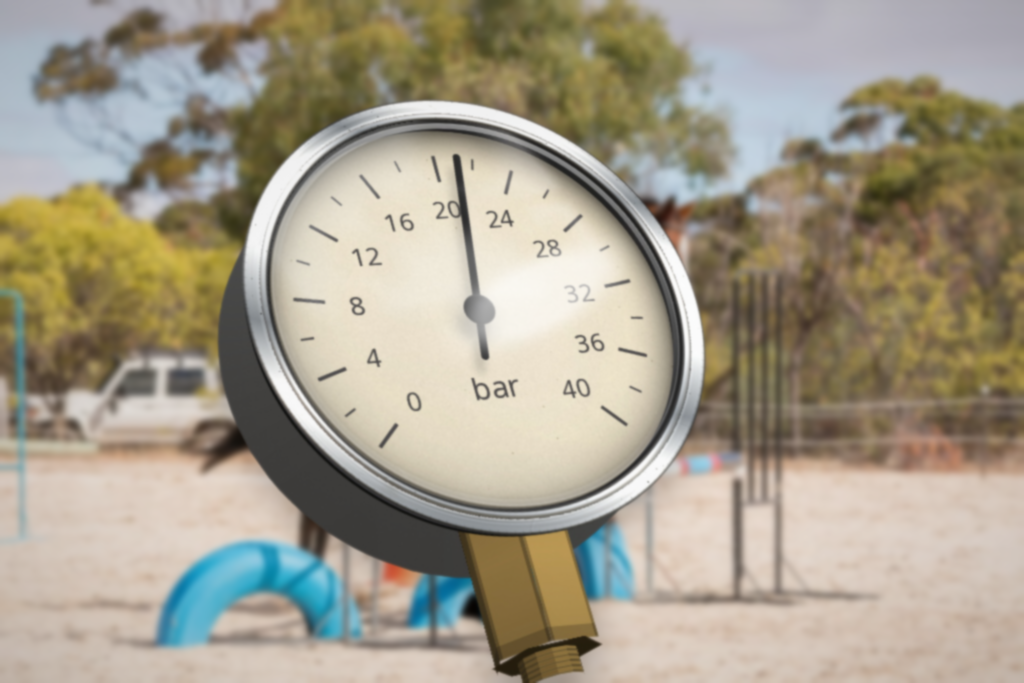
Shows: 21 bar
